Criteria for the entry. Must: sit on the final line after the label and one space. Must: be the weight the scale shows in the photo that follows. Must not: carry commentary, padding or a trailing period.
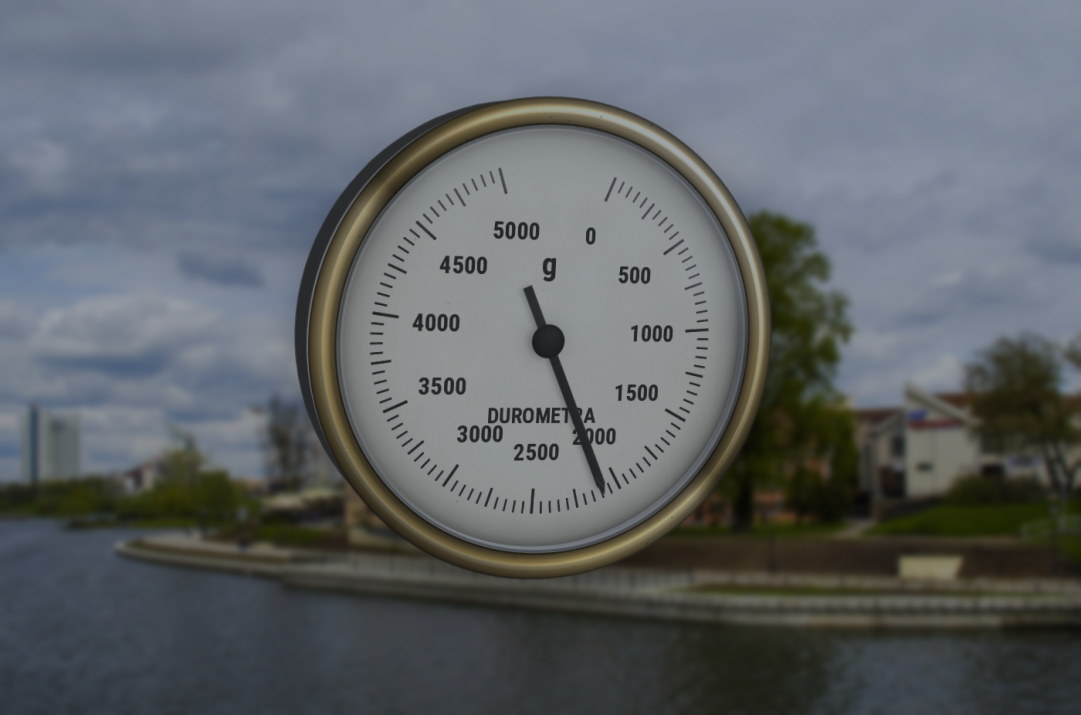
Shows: 2100 g
